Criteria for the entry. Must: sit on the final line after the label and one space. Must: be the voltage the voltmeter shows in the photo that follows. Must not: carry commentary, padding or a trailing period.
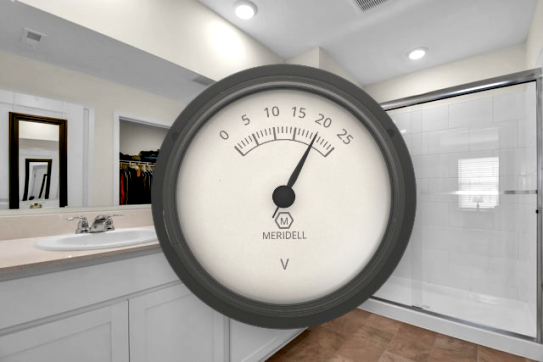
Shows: 20 V
